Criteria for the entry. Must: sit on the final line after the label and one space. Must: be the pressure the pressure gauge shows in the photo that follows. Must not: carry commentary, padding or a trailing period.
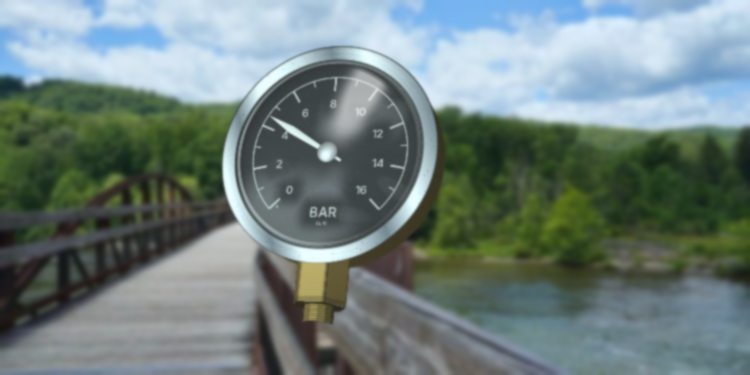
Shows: 4.5 bar
